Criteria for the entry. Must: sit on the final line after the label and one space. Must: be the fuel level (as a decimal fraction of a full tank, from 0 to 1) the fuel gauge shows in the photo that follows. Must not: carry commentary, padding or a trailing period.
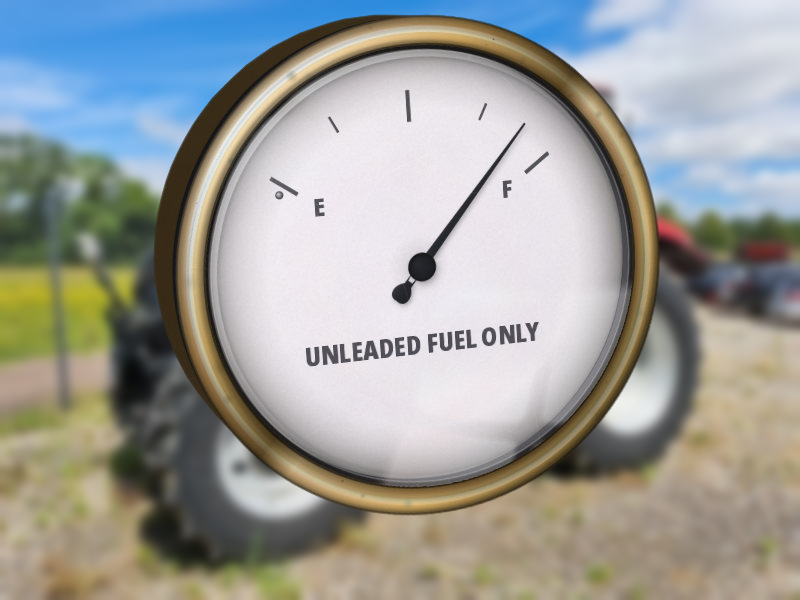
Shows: 0.875
